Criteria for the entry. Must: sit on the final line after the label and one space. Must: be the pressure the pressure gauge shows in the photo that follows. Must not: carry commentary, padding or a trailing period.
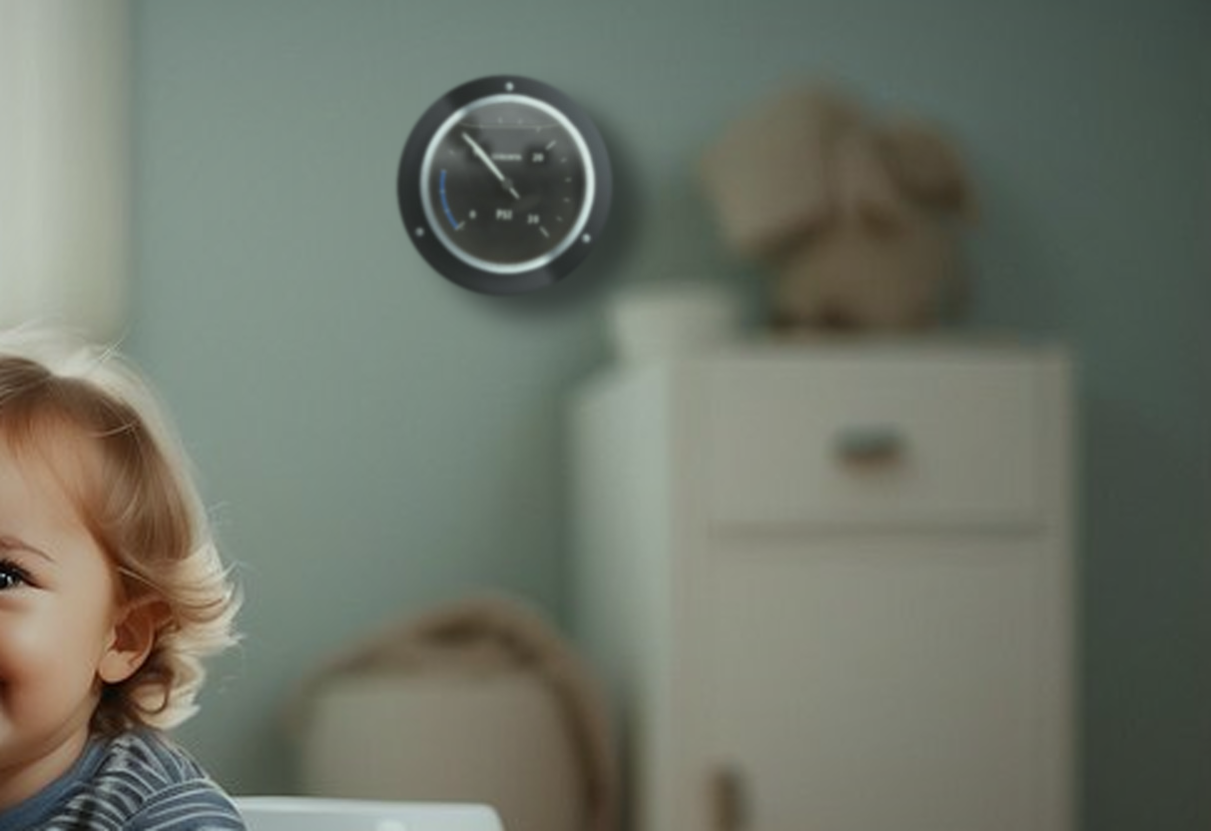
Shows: 10 psi
